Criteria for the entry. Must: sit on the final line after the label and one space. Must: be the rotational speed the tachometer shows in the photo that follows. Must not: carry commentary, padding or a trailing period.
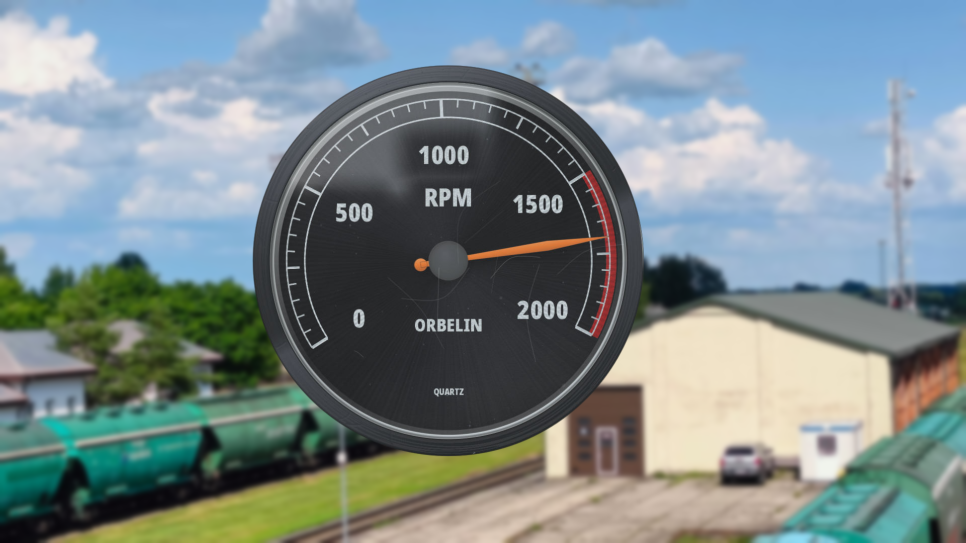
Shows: 1700 rpm
